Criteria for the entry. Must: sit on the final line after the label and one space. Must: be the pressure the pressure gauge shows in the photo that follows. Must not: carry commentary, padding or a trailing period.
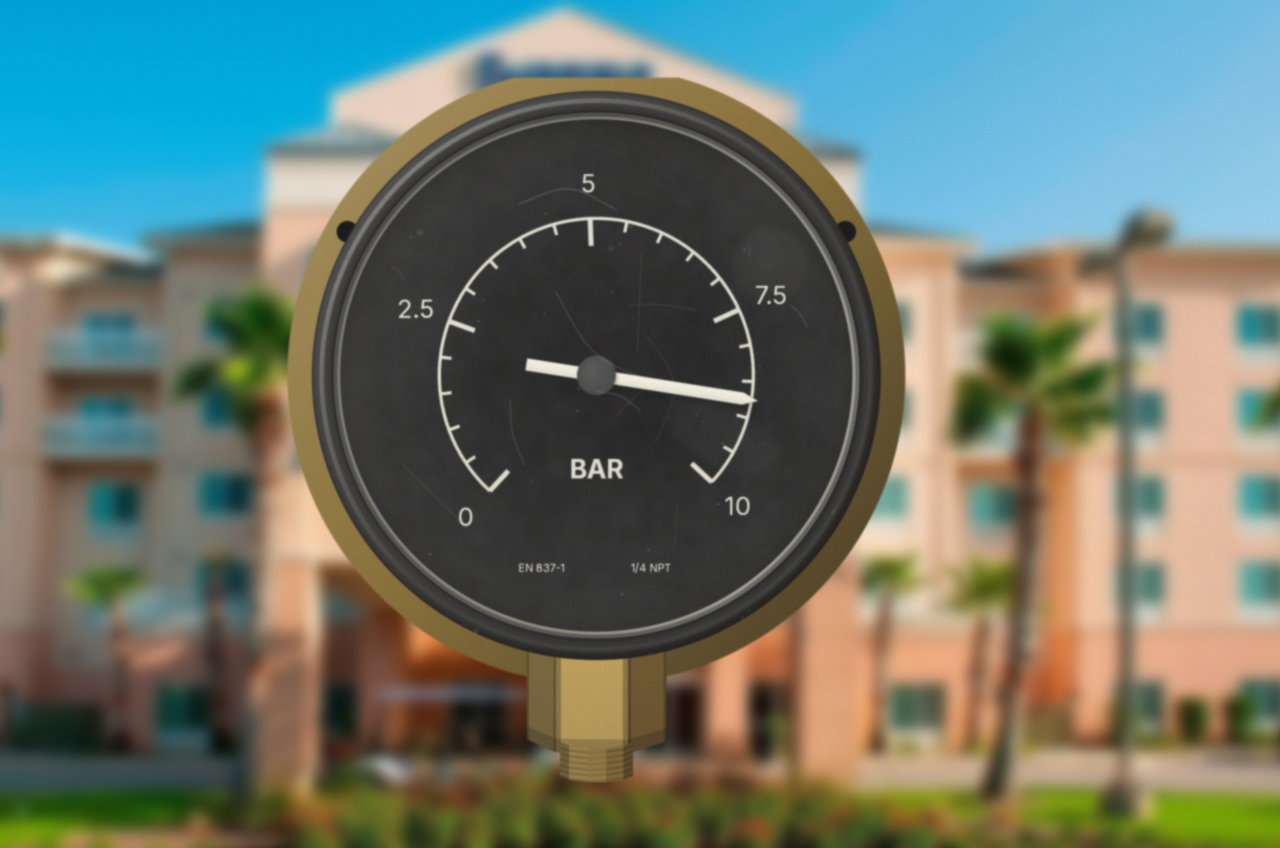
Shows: 8.75 bar
